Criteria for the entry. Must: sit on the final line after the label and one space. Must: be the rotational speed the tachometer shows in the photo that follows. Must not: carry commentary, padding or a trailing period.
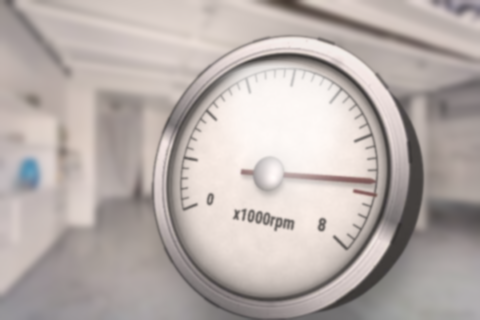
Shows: 6800 rpm
